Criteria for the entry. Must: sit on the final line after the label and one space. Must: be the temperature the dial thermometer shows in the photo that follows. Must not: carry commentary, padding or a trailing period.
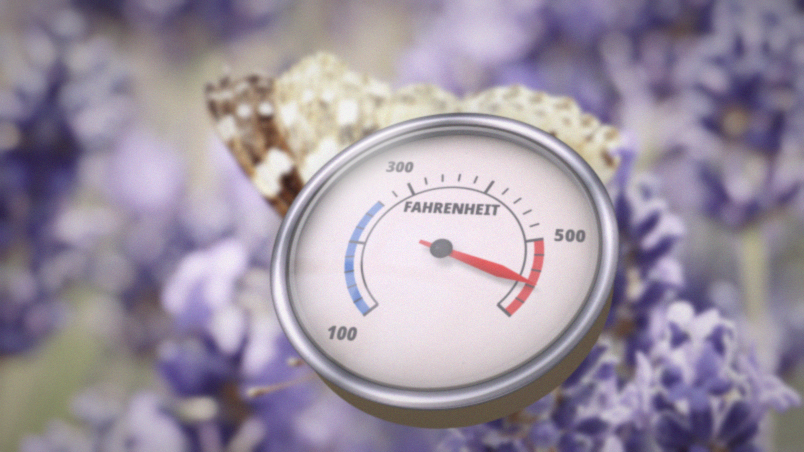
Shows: 560 °F
